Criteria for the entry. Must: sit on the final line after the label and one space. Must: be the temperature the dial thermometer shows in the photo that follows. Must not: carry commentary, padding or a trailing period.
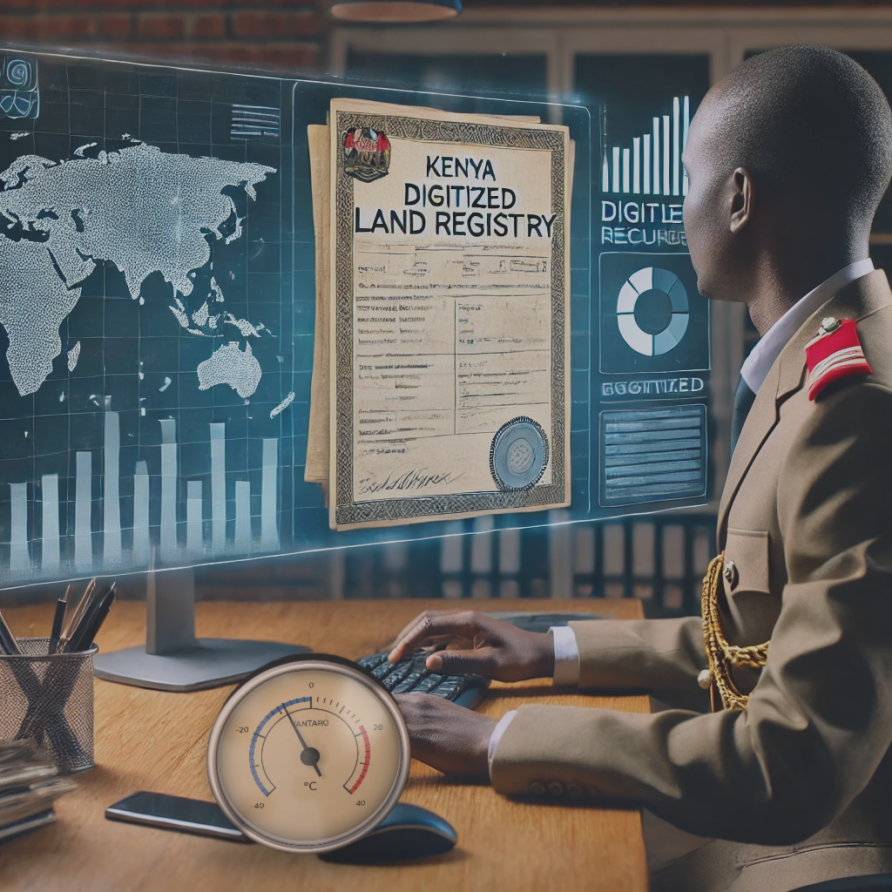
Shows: -8 °C
